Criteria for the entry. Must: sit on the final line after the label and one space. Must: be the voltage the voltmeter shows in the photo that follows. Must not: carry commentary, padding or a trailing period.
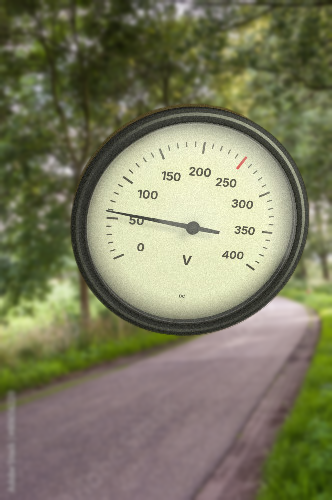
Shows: 60 V
